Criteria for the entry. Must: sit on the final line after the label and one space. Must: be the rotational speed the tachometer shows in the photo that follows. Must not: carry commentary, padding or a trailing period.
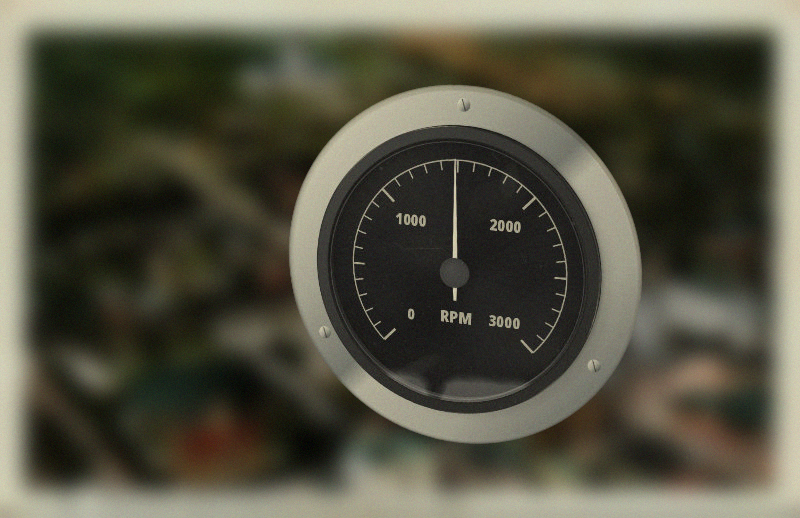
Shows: 1500 rpm
